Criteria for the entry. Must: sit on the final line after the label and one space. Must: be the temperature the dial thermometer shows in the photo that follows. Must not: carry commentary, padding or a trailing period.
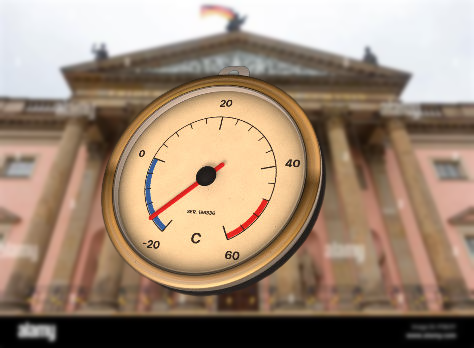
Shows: -16 °C
